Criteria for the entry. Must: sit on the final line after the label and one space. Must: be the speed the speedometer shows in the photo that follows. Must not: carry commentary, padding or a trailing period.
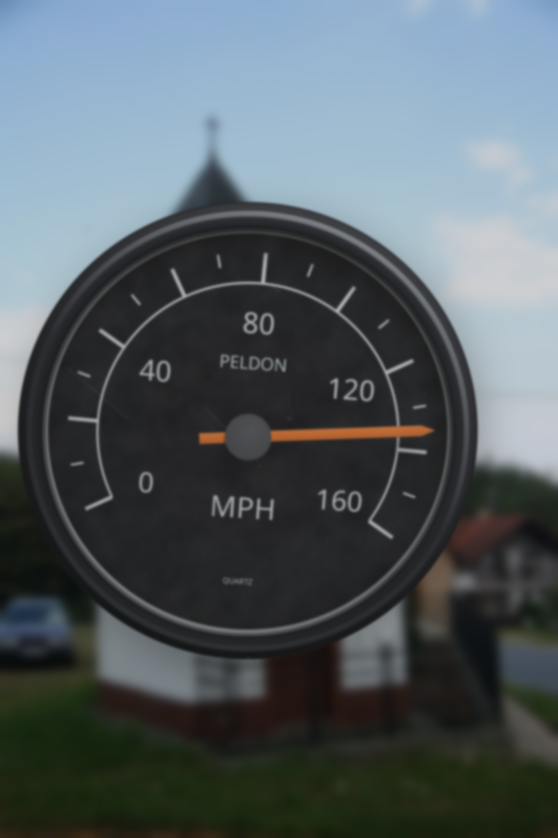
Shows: 135 mph
